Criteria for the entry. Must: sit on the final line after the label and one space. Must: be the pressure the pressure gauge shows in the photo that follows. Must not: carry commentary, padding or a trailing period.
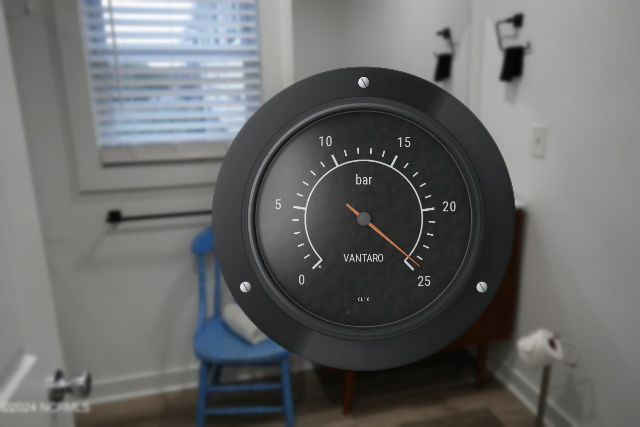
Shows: 24.5 bar
